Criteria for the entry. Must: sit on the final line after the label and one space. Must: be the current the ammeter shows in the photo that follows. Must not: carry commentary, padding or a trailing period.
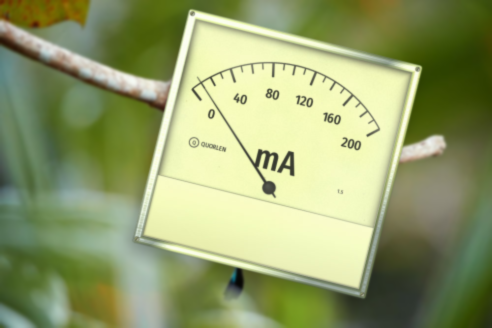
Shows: 10 mA
